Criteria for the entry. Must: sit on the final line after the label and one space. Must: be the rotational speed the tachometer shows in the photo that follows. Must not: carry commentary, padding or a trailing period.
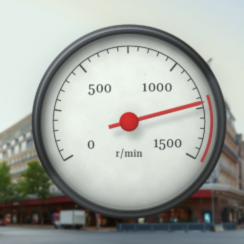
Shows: 1225 rpm
